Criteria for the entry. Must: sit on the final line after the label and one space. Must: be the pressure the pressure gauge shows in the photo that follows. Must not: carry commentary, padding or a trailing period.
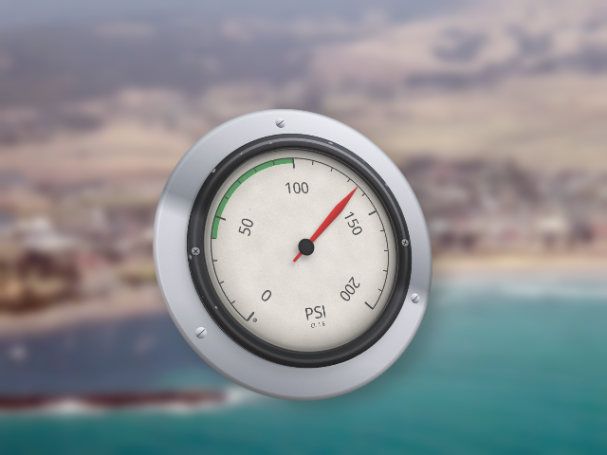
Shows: 135 psi
